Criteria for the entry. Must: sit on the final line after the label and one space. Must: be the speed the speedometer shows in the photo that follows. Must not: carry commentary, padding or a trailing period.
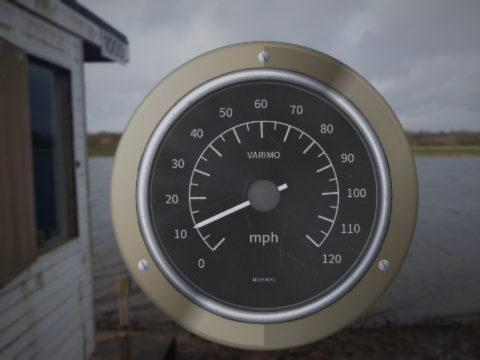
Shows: 10 mph
